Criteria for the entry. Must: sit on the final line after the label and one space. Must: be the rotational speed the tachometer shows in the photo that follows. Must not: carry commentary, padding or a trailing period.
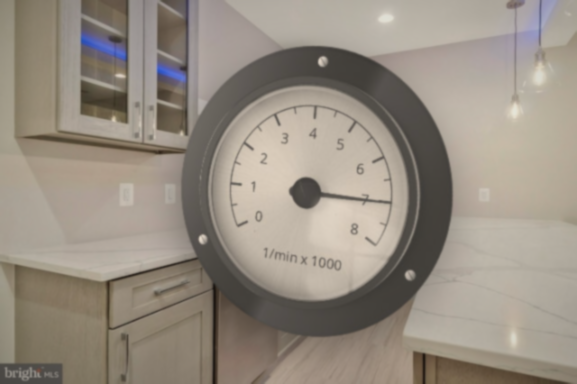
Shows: 7000 rpm
